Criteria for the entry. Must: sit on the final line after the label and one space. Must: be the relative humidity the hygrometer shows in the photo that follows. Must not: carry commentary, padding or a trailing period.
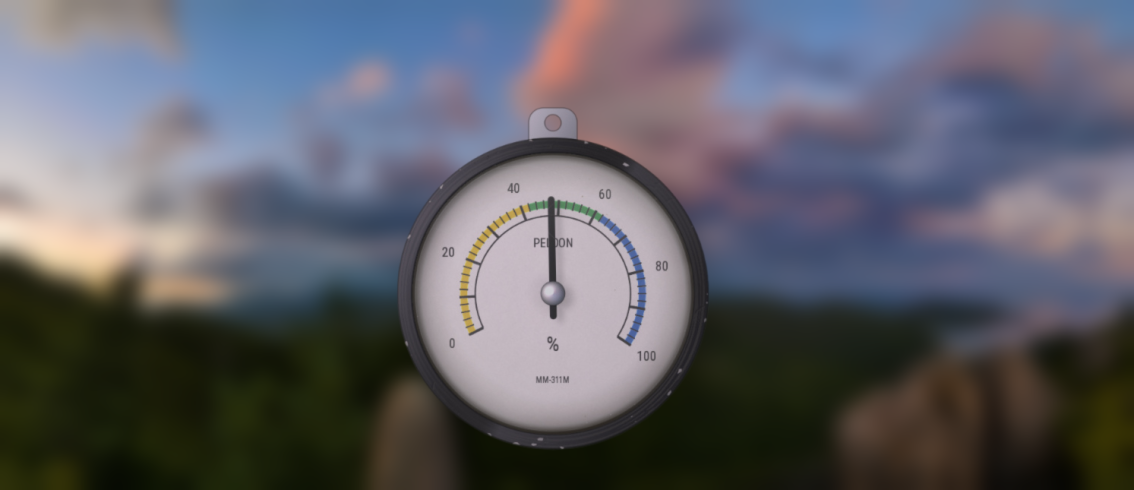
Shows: 48 %
